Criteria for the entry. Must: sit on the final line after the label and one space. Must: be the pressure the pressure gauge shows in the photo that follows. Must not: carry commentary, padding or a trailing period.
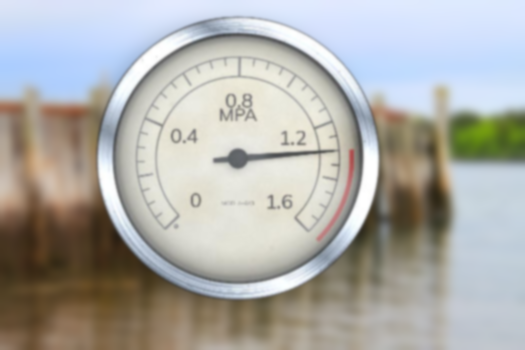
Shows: 1.3 MPa
